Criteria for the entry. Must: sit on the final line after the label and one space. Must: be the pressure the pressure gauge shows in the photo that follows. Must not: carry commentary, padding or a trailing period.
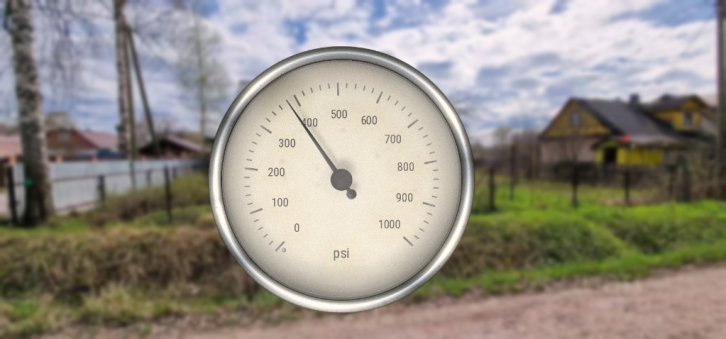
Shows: 380 psi
